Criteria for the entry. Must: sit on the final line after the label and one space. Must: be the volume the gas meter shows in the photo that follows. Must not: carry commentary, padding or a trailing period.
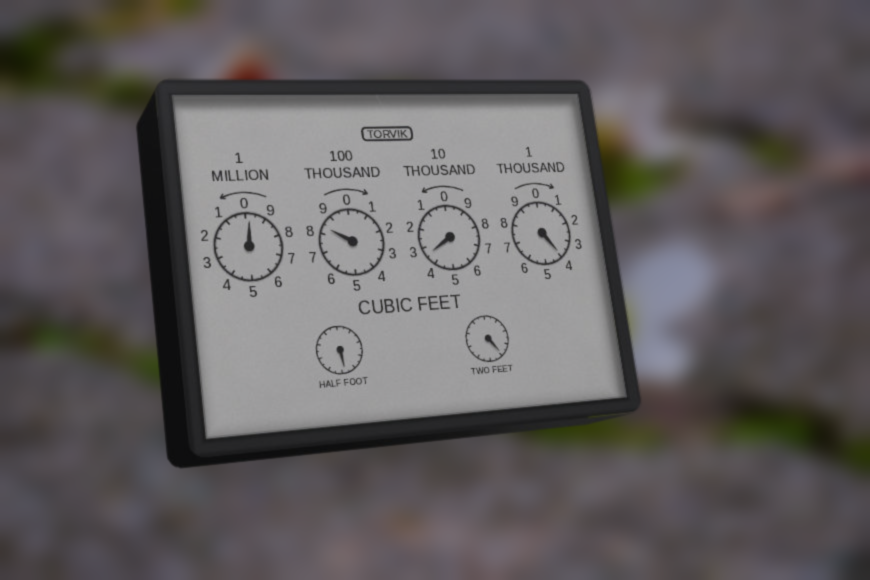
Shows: 983400 ft³
